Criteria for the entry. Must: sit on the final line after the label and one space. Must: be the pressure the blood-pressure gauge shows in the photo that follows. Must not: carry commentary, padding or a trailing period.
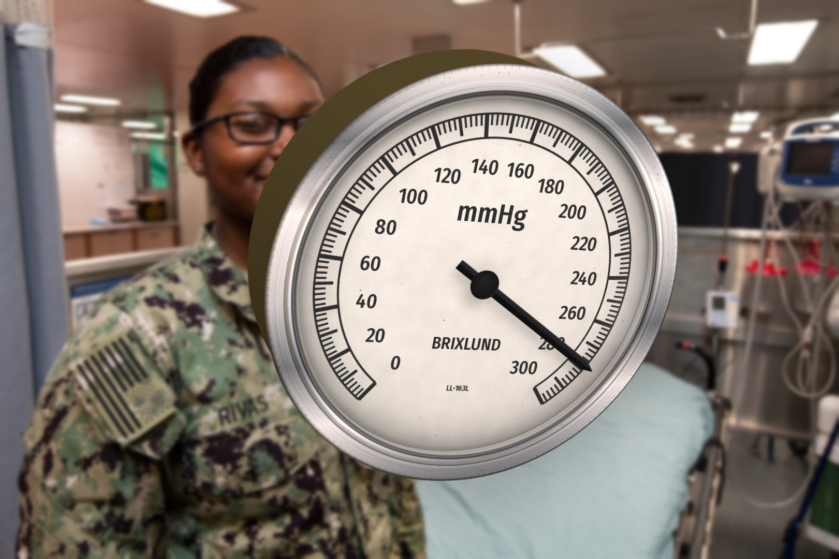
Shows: 278 mmHg
